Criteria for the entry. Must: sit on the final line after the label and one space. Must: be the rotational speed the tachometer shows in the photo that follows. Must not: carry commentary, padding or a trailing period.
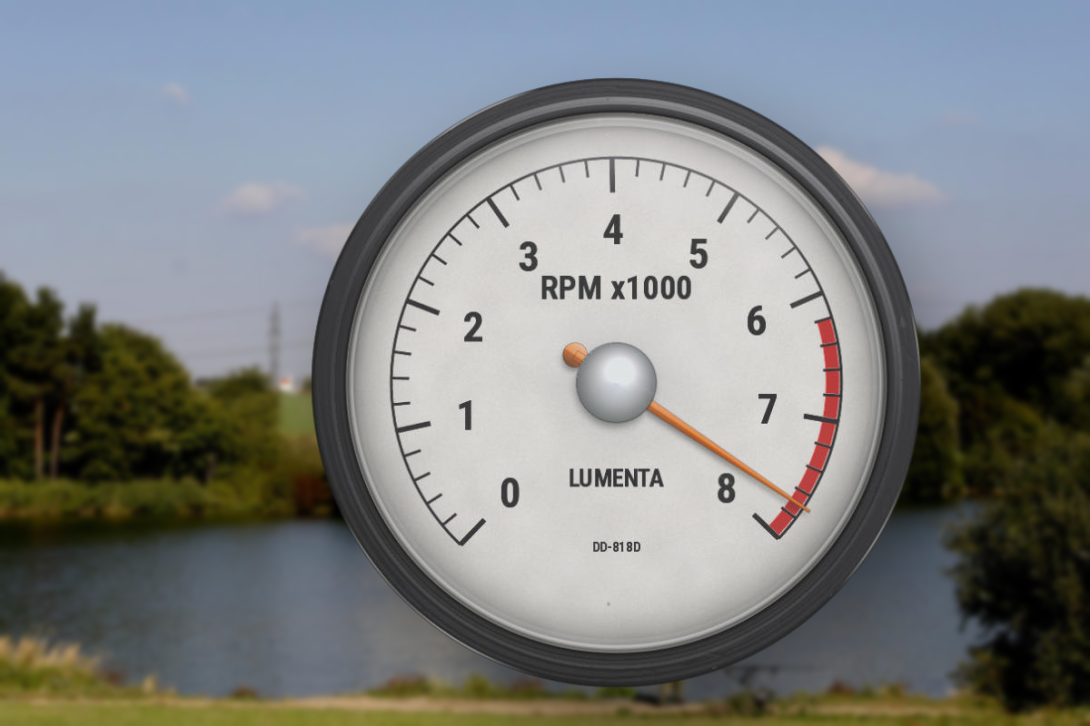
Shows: 7700 rpm
